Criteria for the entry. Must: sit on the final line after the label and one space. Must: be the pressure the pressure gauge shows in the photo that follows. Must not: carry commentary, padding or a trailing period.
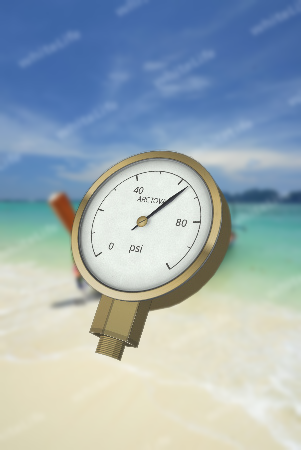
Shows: 65 psi
